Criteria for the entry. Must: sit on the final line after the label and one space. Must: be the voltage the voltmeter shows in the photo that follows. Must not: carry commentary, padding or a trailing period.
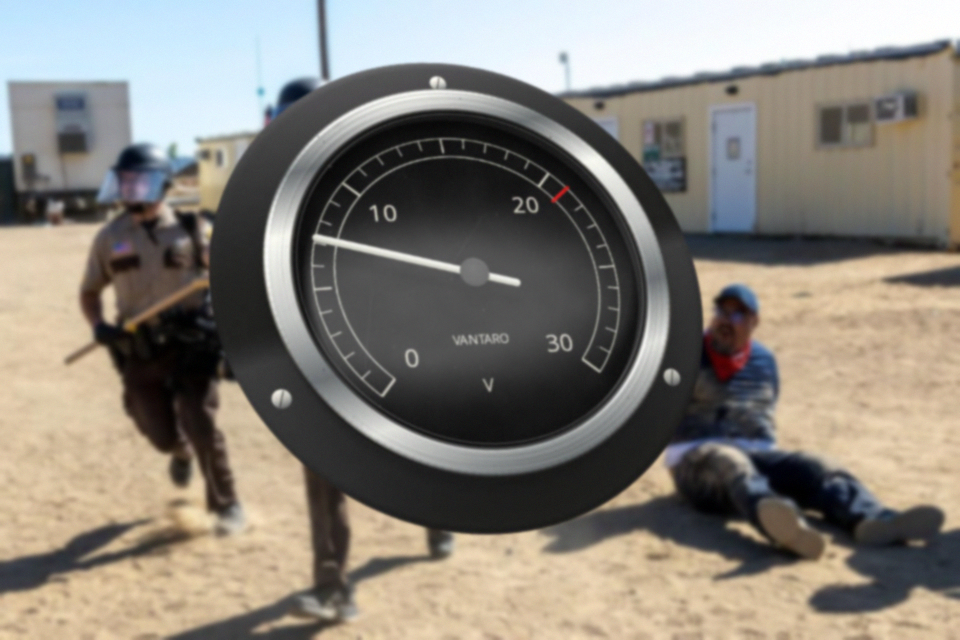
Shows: 7 V
